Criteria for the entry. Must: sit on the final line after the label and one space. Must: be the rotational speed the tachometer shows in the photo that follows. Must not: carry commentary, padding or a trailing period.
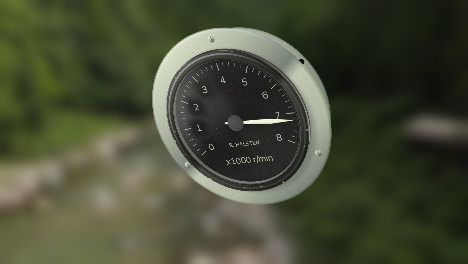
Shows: 7200 rpm
